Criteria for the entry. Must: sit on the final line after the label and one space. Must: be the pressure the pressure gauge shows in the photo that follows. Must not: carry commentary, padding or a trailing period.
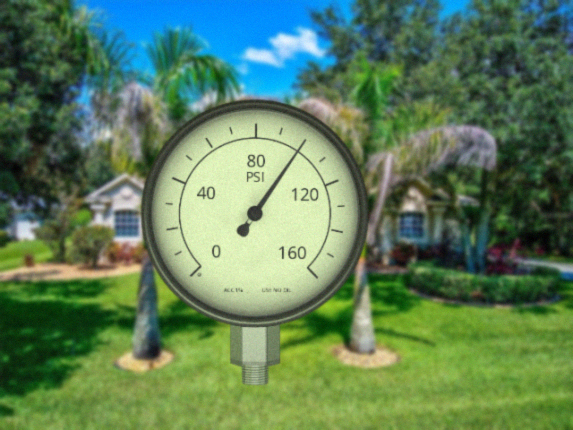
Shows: 100 psi
